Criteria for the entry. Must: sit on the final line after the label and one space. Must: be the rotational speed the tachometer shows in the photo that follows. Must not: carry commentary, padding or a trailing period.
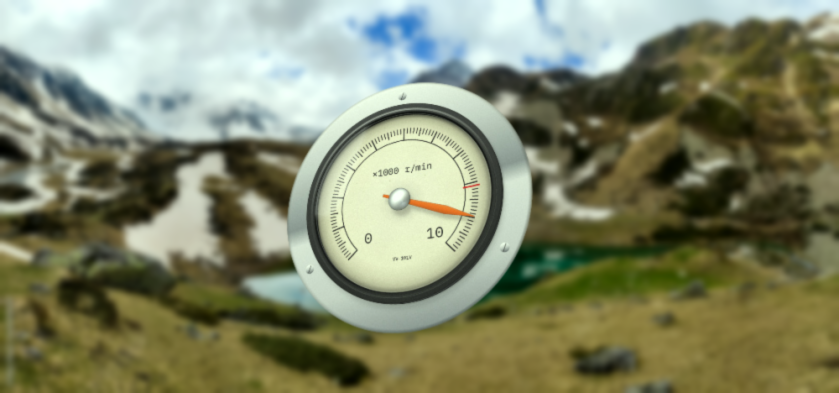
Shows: 9000 rpm
